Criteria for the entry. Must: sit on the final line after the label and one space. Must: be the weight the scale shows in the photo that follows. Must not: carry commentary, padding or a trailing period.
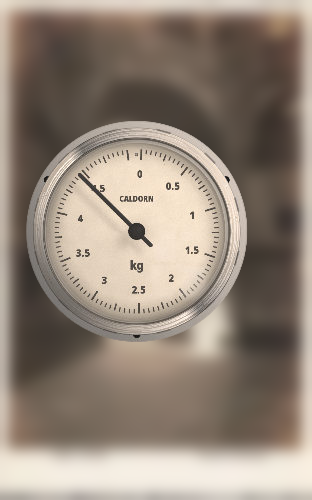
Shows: 4.45 kg
